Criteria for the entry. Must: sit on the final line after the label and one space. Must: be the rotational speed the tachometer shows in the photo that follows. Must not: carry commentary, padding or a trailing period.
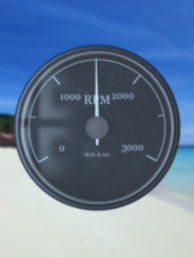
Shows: 1500 rpm
